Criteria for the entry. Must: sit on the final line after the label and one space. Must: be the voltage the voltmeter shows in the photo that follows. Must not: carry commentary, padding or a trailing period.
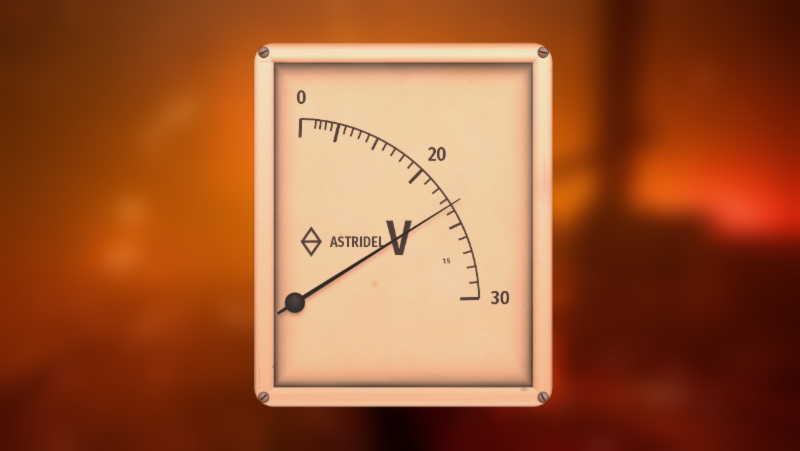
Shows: 23.5 V
